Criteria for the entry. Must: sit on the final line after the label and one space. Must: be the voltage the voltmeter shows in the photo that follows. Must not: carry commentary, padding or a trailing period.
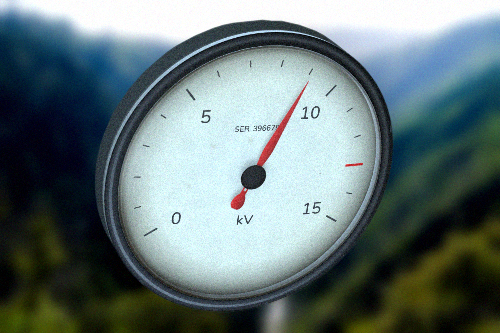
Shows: 9 kV
